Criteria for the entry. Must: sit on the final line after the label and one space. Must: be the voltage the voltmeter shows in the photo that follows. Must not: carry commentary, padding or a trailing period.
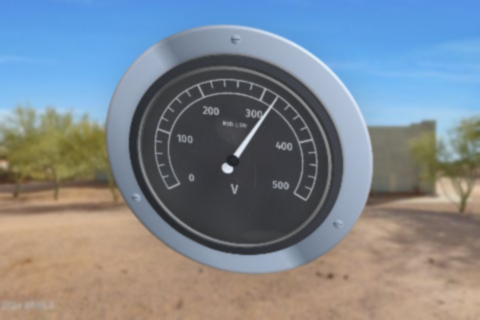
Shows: 320 V
